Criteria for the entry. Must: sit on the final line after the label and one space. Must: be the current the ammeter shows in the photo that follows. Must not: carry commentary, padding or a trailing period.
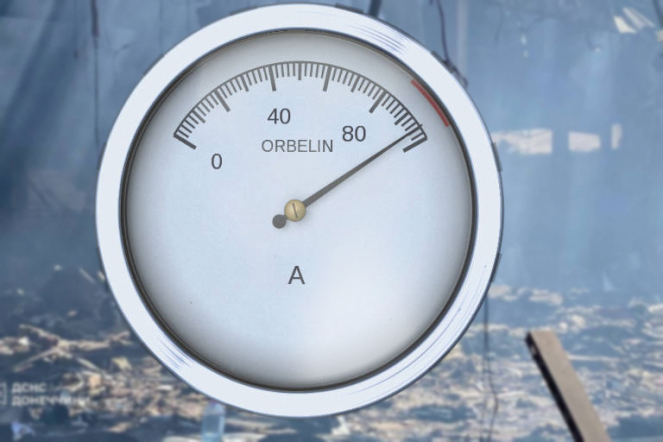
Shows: 96 A
